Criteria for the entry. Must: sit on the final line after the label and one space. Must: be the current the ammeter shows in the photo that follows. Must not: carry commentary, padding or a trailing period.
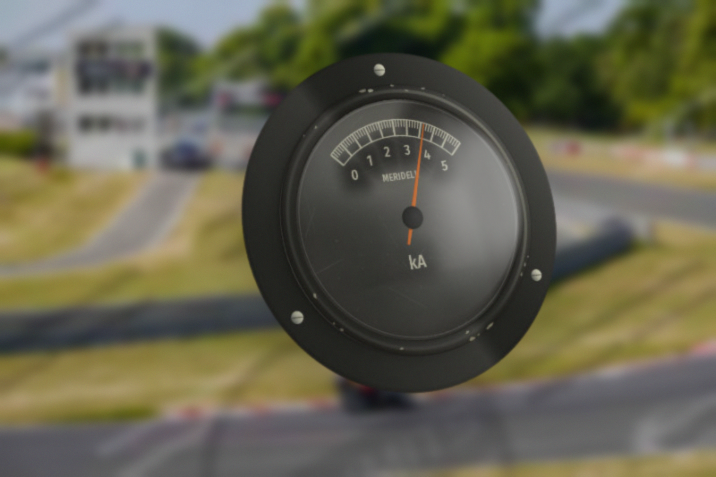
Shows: 3.5 kA
